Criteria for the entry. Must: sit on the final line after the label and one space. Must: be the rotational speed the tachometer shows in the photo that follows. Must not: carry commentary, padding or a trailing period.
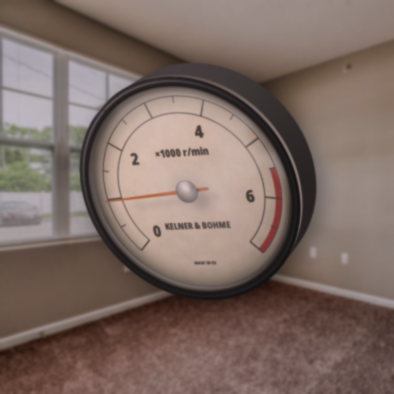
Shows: 1000 rpm
